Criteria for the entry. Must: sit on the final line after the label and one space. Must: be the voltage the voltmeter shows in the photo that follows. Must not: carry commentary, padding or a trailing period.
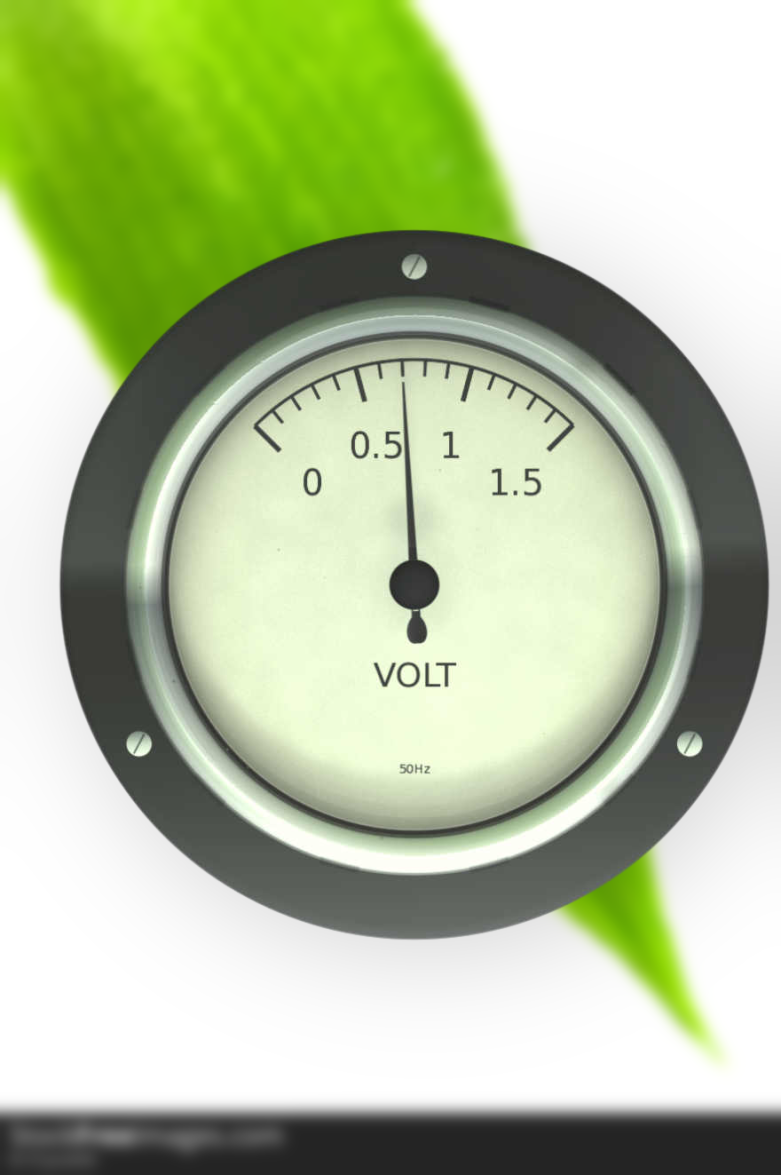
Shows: 0.7 V
